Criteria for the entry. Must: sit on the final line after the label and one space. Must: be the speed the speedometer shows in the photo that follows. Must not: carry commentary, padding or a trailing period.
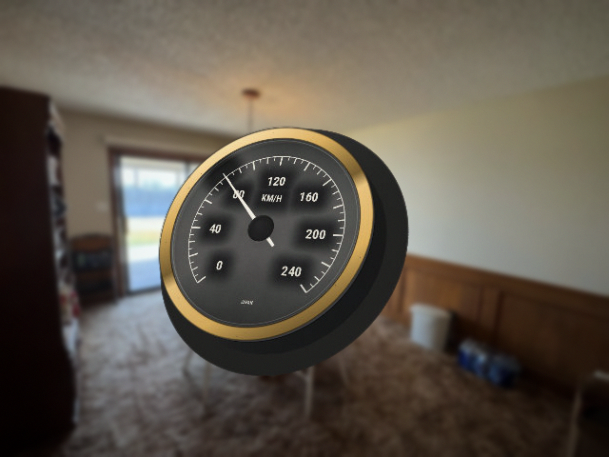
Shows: 80 km/h
